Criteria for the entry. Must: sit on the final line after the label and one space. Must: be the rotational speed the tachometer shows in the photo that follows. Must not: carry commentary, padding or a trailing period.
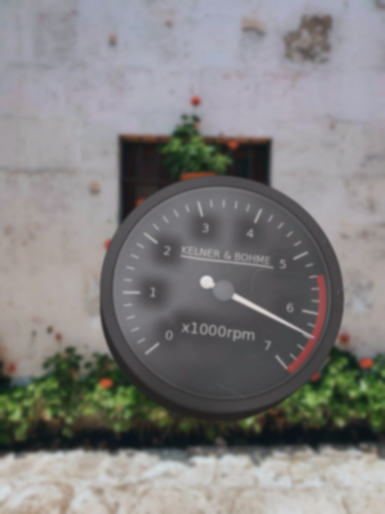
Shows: 6400 rpm
